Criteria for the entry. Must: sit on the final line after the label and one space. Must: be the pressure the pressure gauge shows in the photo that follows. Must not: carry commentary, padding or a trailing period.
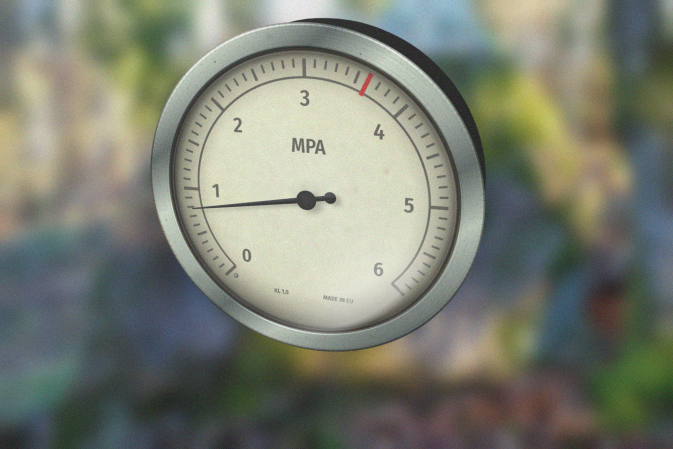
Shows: 0.8 MPa
